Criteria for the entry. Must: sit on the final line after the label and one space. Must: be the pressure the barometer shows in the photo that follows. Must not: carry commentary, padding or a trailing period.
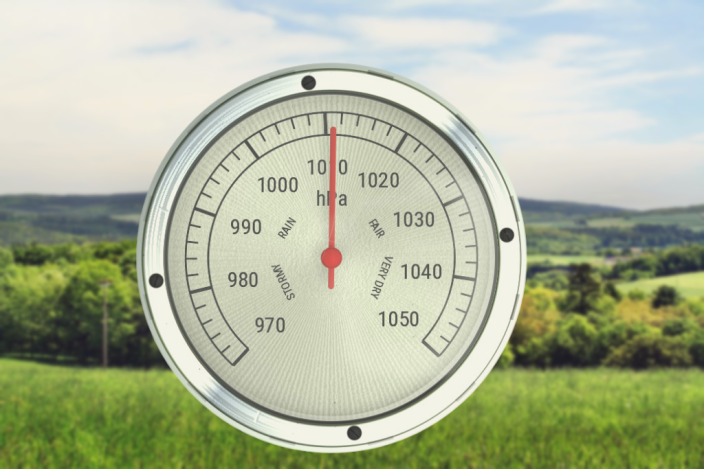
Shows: 1011 hPa
